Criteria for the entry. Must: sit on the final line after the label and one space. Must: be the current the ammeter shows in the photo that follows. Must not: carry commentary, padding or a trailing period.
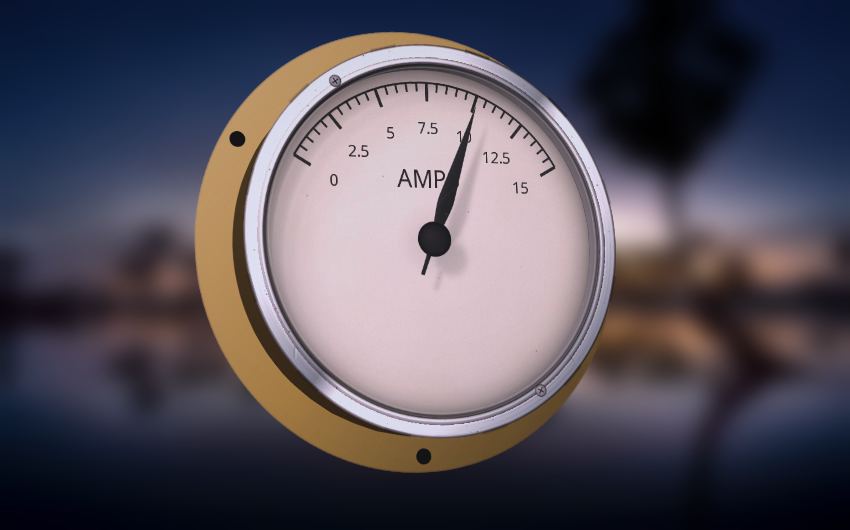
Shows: 10 A
